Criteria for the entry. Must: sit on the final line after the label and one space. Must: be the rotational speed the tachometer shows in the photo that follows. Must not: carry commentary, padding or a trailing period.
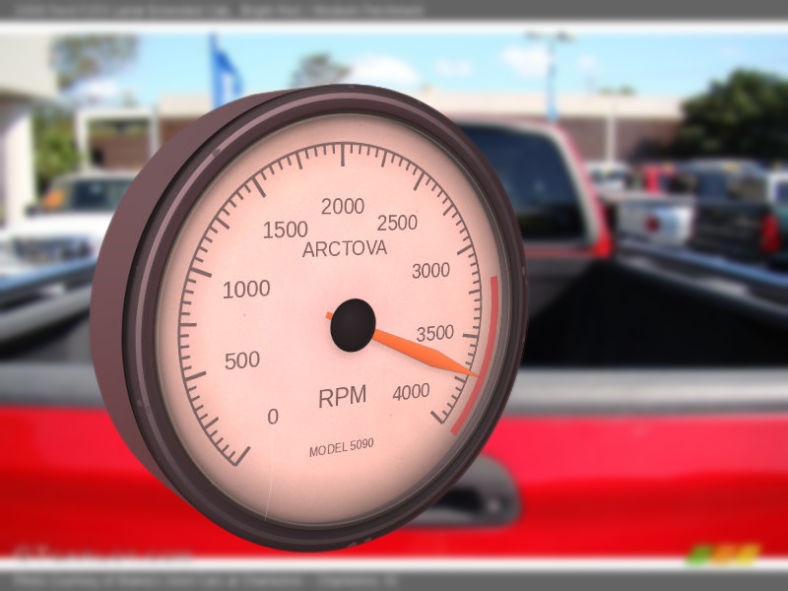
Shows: 3700 rpm
